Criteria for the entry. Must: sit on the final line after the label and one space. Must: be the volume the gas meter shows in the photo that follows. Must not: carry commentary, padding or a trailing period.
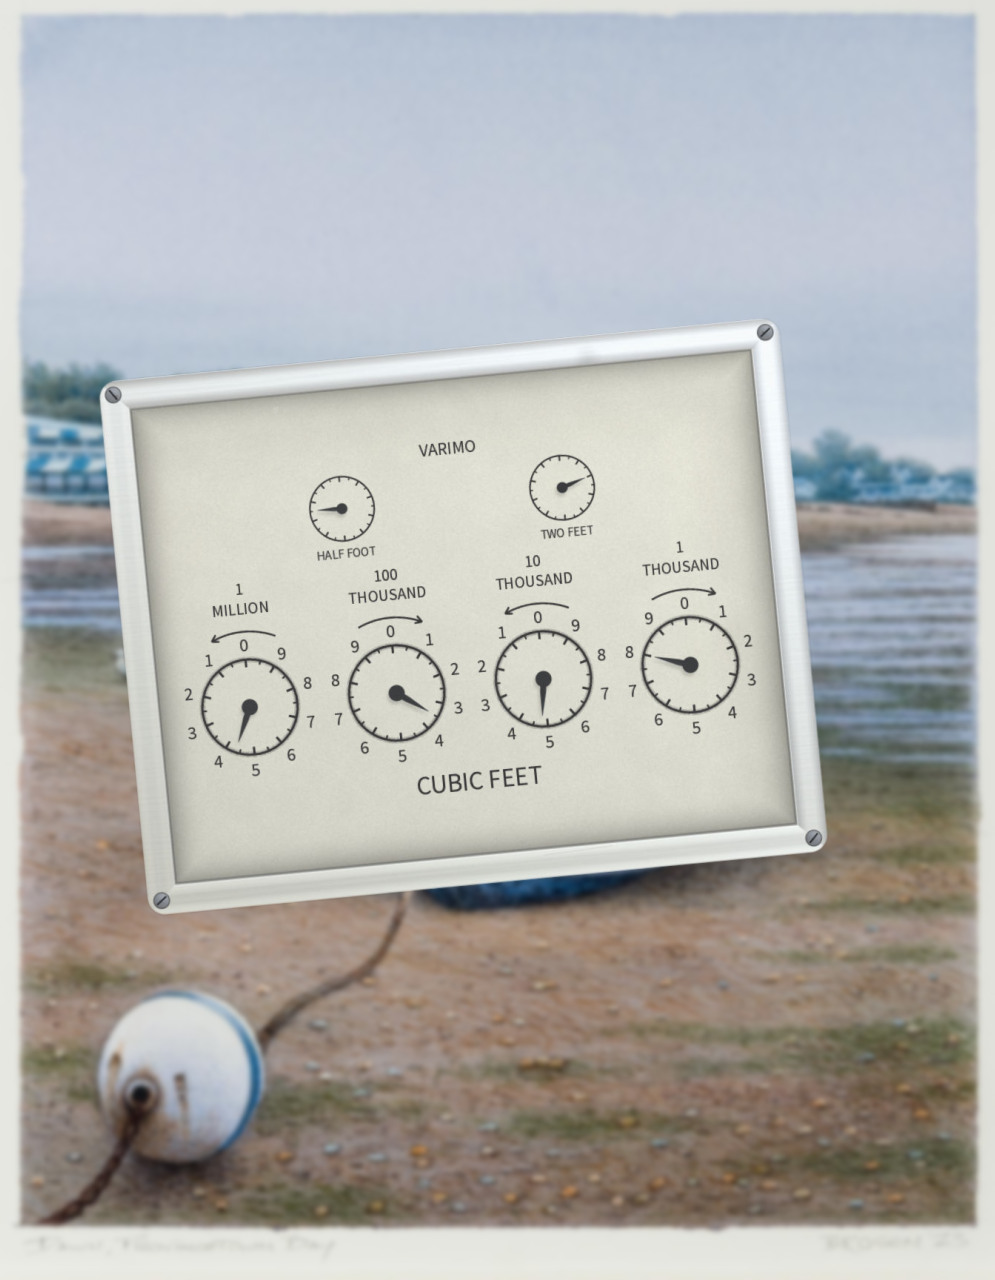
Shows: 434800 ft³
